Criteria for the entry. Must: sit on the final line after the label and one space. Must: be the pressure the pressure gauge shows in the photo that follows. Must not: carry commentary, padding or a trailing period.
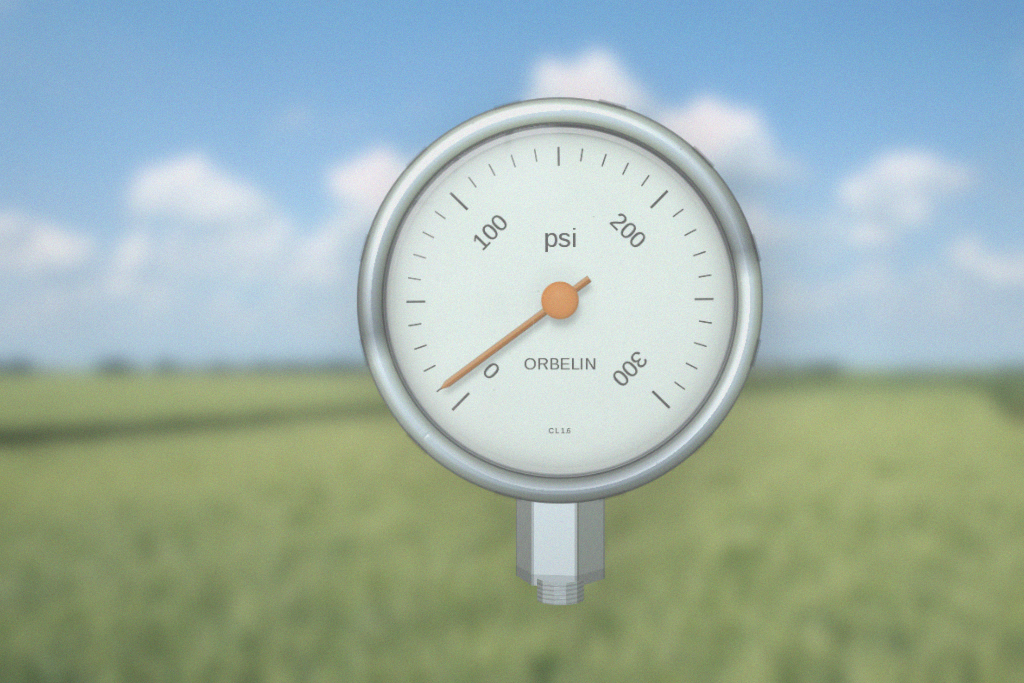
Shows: 10 psi
